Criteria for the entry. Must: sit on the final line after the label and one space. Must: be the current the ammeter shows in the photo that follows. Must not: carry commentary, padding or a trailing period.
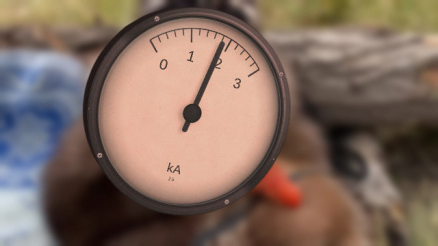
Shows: 1.8 kA
